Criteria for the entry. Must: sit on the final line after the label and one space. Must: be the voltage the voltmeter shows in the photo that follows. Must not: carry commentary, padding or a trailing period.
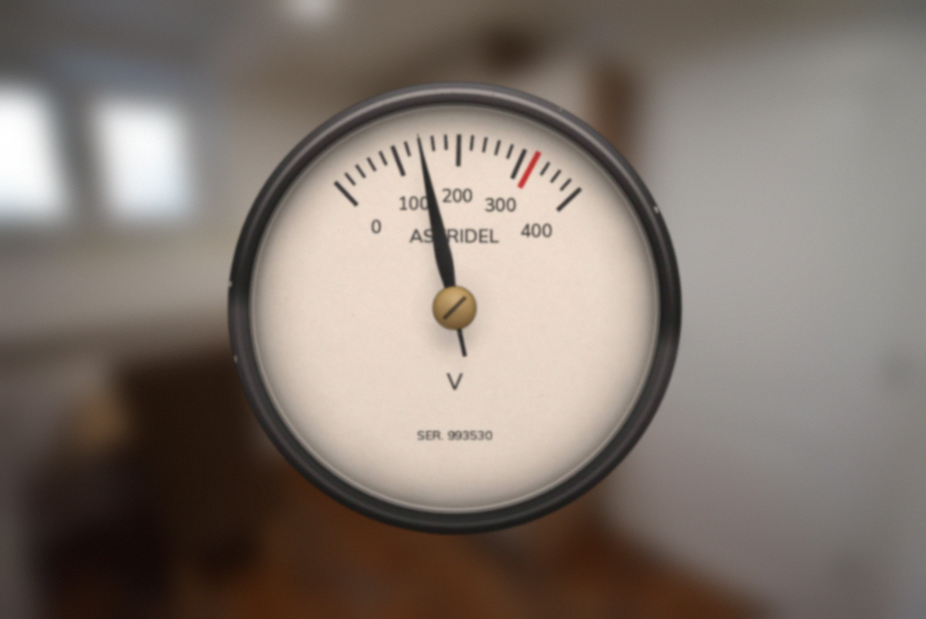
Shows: 140 V
